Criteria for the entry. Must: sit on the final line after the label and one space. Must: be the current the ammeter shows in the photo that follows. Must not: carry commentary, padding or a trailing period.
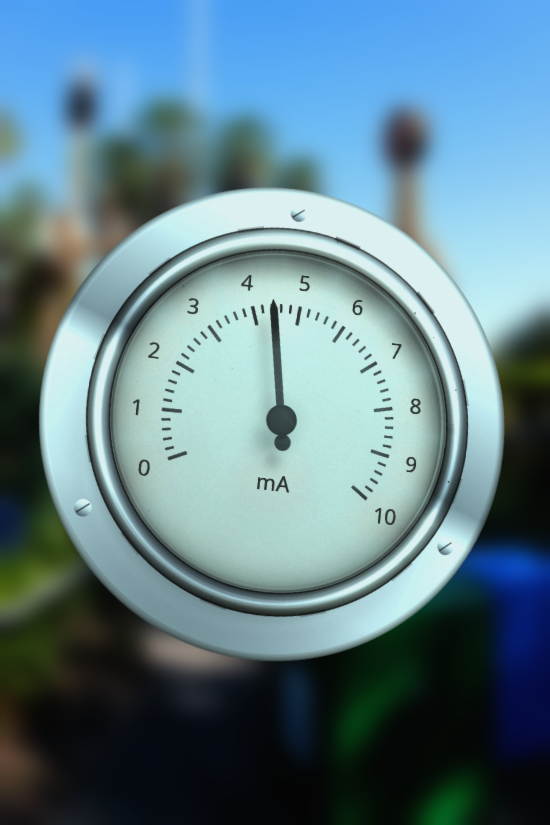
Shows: 4.4 mA
